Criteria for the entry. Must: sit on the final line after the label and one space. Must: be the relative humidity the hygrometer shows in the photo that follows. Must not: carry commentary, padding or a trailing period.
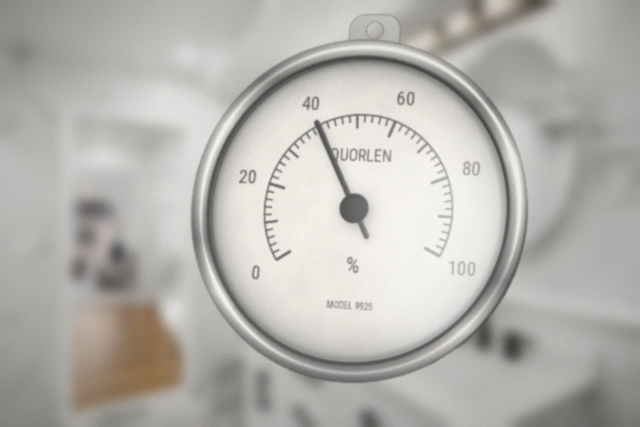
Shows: 40 %
